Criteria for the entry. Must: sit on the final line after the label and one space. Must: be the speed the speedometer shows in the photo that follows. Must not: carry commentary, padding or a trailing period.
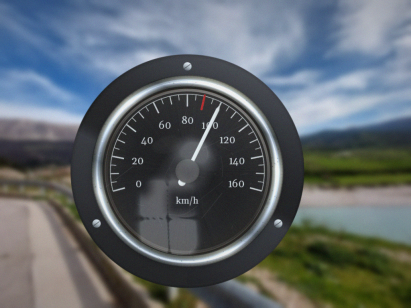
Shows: 100 km/h
